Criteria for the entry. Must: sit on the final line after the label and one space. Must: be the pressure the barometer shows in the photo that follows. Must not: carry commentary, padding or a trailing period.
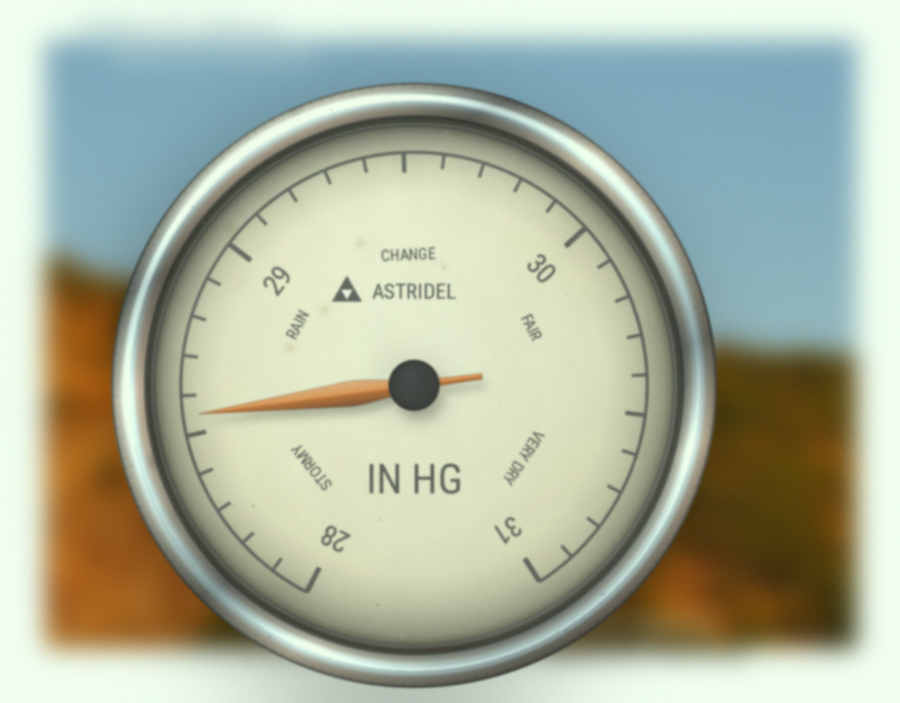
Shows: 28.55 inHg
